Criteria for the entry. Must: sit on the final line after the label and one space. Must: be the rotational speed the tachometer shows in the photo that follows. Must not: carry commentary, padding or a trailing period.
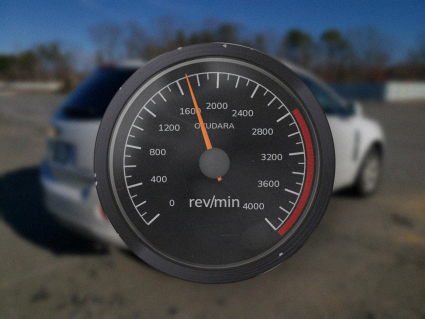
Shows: 1700 rpm
